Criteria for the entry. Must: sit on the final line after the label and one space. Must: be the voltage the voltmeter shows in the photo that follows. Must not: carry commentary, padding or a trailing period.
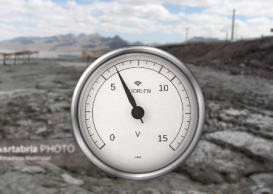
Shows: 6 V
